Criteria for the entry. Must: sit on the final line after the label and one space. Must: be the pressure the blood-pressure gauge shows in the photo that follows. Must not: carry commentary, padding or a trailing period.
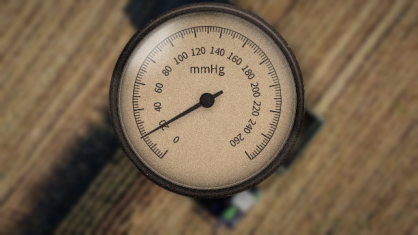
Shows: 20 mmHg
